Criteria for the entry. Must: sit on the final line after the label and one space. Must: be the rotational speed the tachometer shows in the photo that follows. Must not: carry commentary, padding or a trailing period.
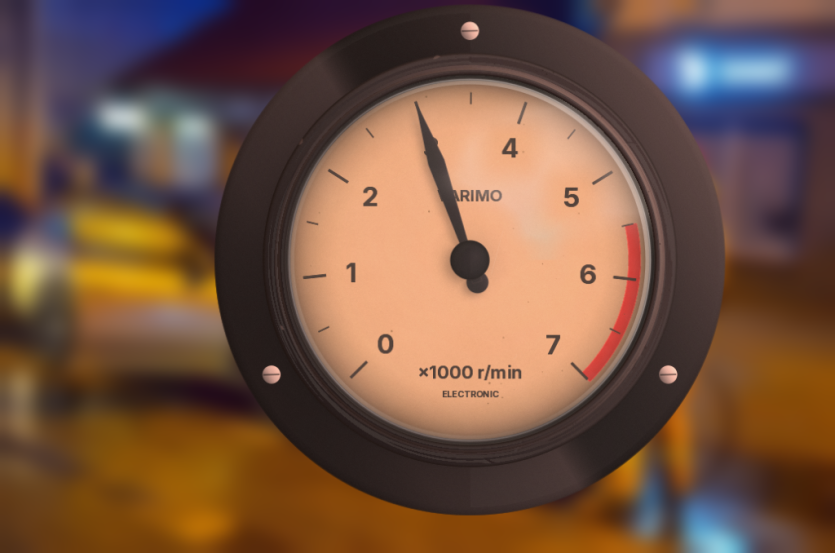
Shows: 3000 rpm
